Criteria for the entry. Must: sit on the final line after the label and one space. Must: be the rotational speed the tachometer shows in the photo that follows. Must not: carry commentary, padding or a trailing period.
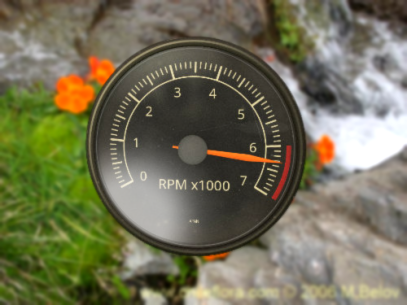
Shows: 6300 rpm
